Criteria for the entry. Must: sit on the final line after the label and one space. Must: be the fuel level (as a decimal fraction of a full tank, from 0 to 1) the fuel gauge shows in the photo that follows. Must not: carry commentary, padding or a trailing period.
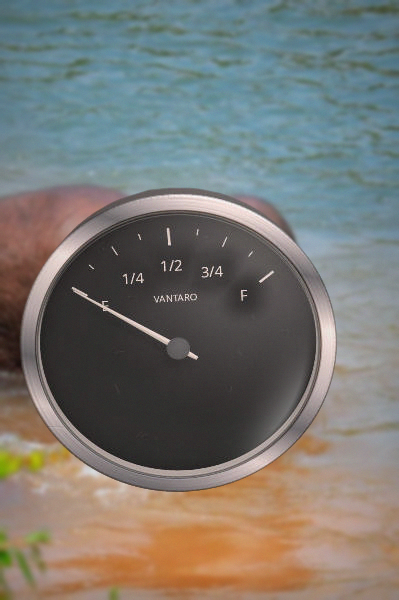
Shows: 0
